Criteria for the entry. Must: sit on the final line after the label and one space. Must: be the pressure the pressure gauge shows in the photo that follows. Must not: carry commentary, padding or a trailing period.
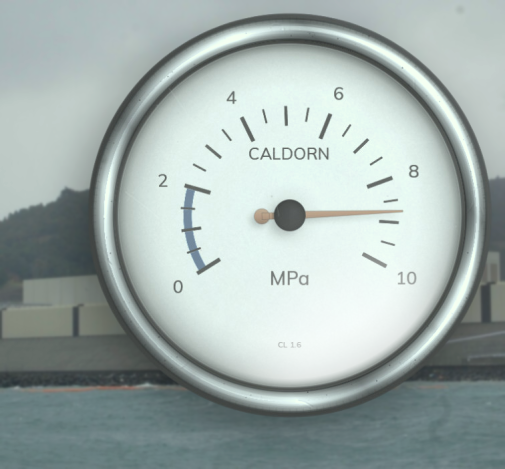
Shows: 8.75 MPa
